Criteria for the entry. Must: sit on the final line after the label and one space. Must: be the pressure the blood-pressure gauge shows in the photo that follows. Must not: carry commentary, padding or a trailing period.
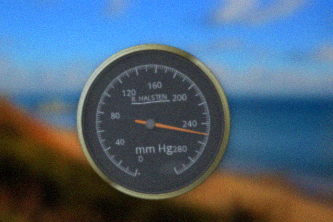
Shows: 250 mmHg
